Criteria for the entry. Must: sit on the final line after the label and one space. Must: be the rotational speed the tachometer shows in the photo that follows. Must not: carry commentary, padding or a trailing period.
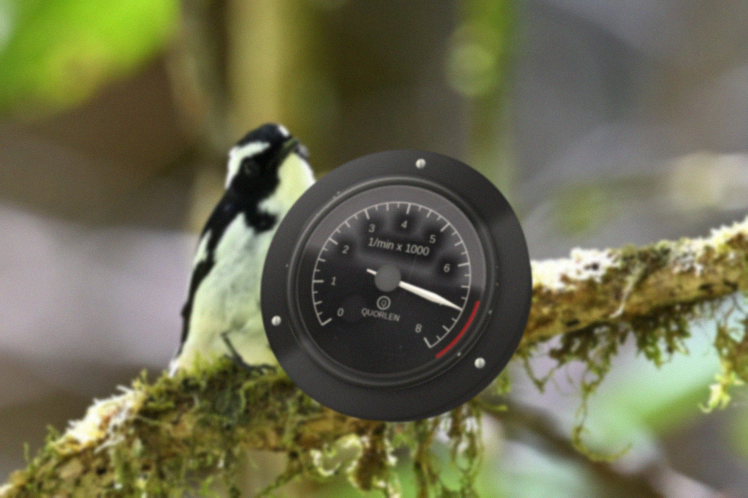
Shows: 7000 rpm
